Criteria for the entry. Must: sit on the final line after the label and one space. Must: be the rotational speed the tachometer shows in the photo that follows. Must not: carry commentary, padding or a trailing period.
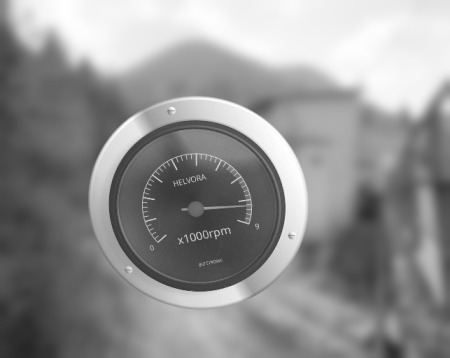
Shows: 8200 rpm
